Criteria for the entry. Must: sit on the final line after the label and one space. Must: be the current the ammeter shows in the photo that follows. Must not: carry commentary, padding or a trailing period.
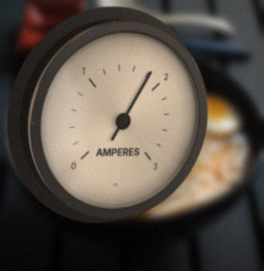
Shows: 1.8 A
